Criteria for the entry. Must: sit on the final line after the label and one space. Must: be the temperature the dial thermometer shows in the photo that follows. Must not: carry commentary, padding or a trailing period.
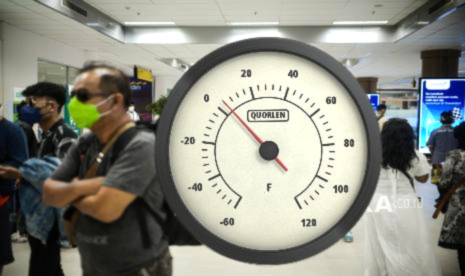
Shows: 4 °F
